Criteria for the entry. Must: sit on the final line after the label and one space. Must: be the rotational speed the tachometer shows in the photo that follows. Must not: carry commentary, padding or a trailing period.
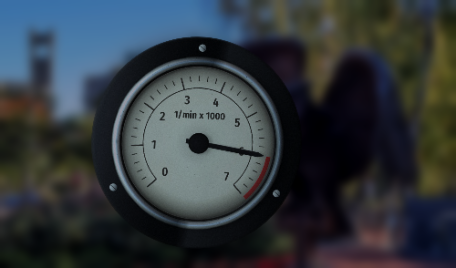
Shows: 6000 rpm
